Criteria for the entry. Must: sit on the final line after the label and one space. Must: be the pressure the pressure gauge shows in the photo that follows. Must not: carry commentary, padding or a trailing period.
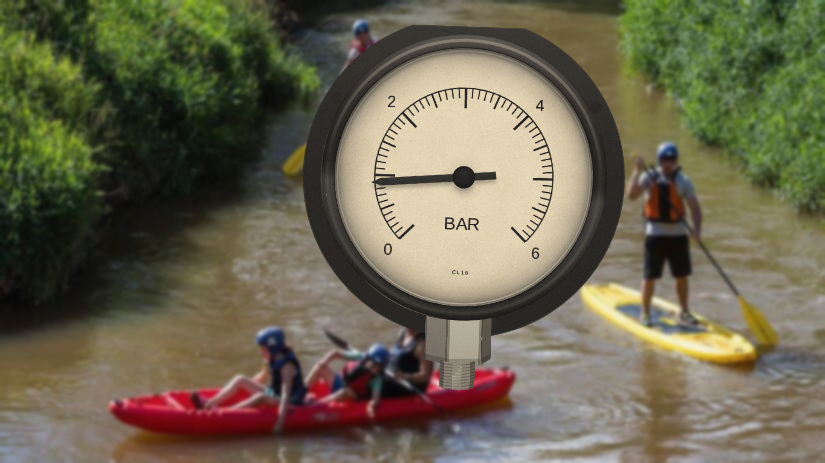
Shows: 0.9 bar
